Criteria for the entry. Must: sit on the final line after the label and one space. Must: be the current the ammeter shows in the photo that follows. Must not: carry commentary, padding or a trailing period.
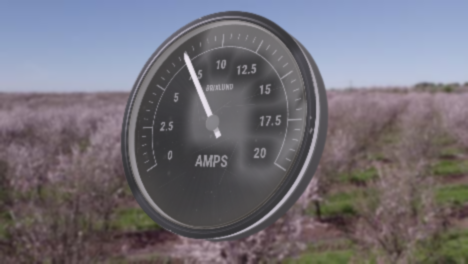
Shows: 7.5 A
